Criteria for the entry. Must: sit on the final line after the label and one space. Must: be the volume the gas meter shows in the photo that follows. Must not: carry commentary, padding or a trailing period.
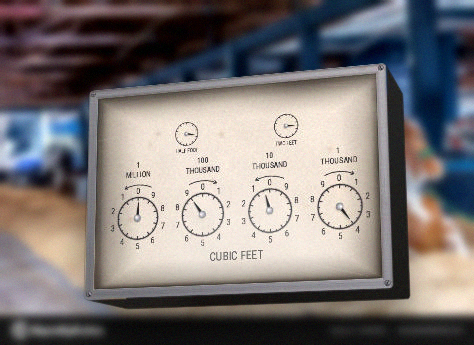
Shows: 990400 ft³
